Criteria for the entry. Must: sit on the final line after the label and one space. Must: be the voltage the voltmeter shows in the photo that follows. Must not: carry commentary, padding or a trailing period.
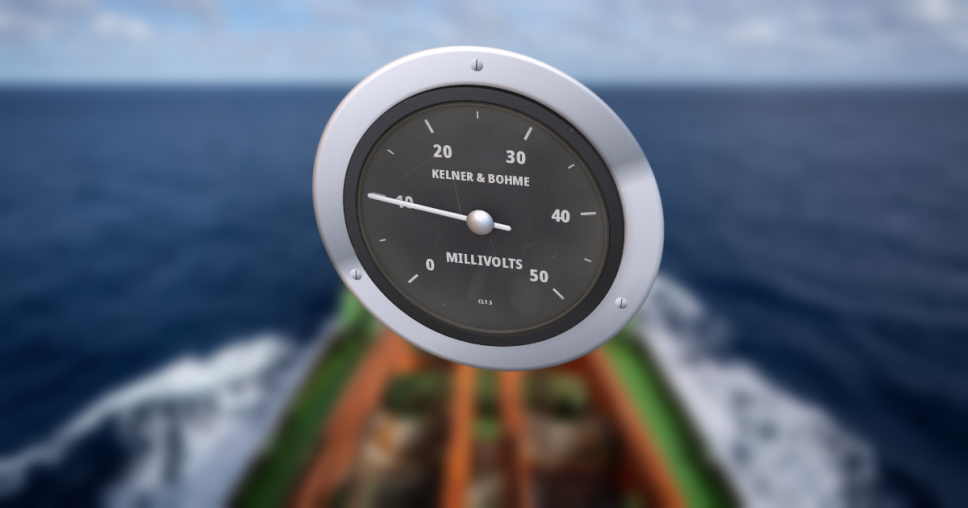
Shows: 10 mV
